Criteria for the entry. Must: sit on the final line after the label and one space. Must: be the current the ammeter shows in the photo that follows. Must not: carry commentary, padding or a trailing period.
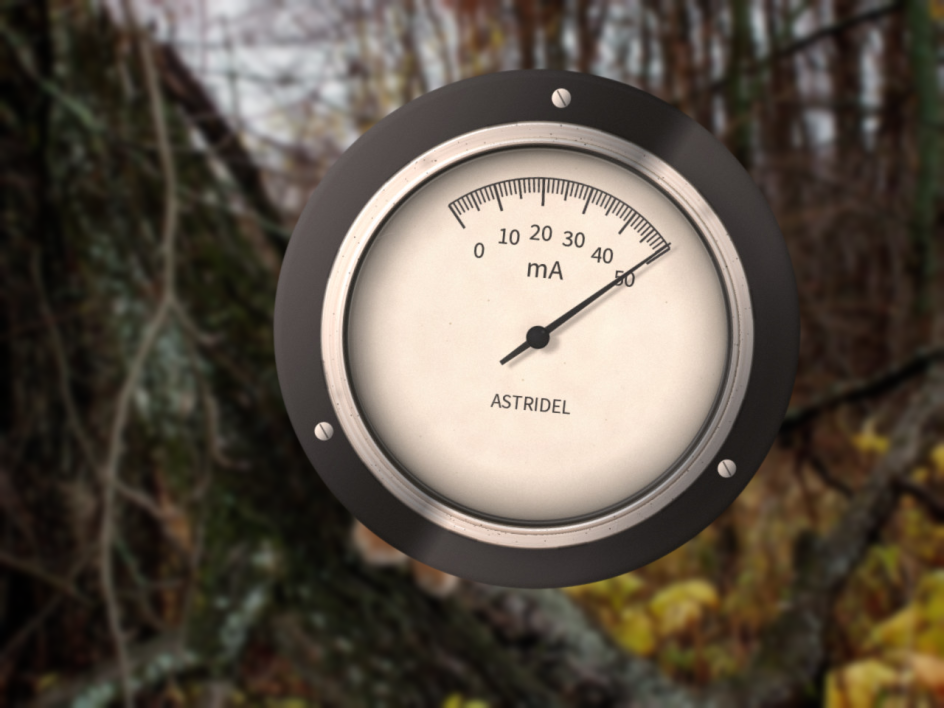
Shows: 49 mA
